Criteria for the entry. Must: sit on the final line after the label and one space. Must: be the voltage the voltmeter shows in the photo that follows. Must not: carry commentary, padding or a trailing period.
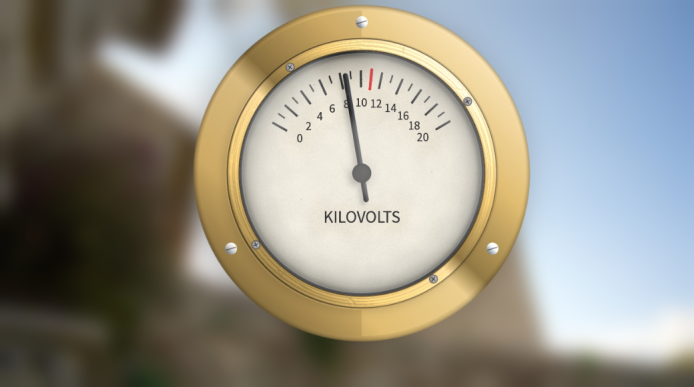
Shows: 8.5 kV
